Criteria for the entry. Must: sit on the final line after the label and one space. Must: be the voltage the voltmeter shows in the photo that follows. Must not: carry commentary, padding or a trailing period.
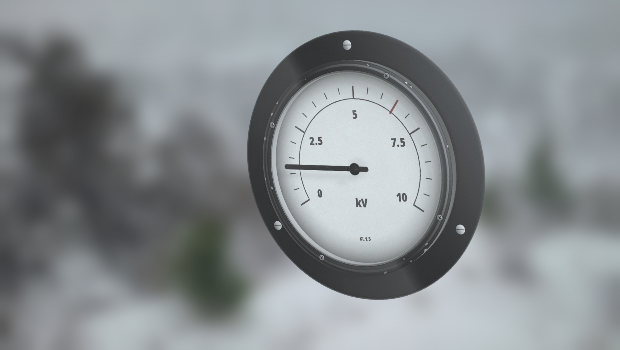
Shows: 1.25 kV
